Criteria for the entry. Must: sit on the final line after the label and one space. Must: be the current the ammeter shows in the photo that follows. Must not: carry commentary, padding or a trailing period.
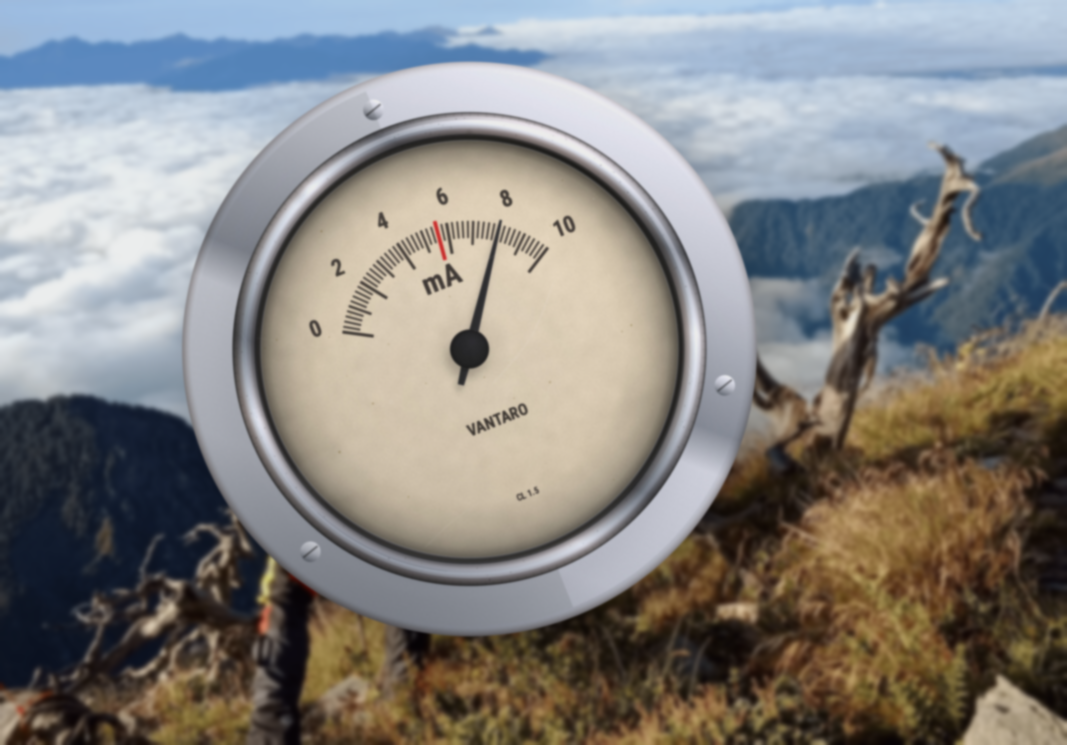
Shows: 8 mA
